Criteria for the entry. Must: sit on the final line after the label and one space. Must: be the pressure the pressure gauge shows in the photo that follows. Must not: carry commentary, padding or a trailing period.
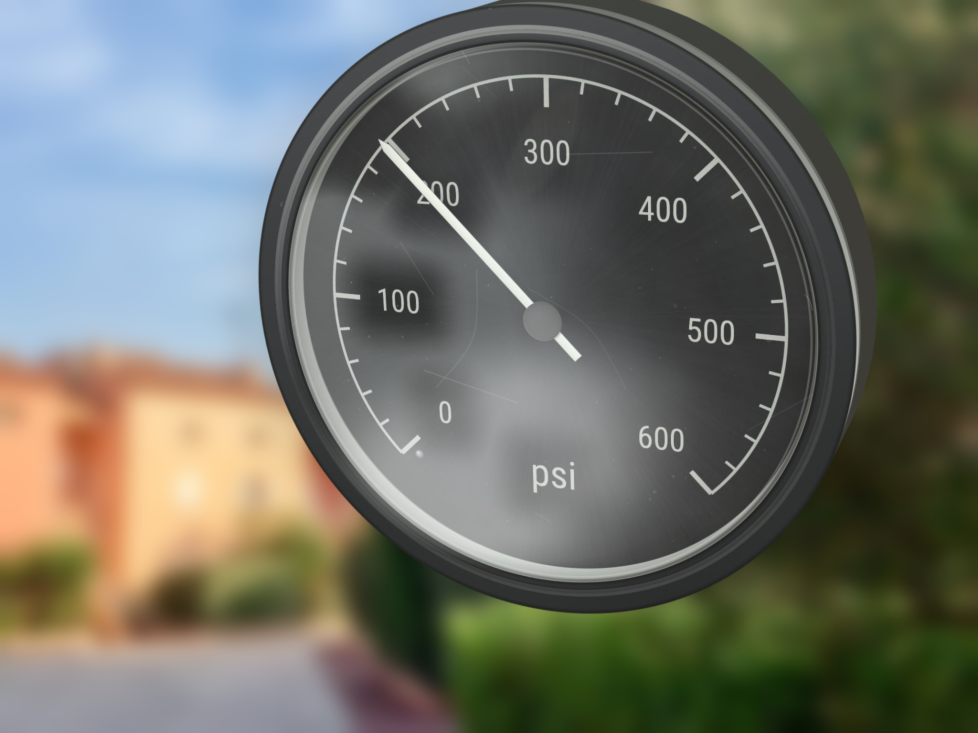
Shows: 200 psi
